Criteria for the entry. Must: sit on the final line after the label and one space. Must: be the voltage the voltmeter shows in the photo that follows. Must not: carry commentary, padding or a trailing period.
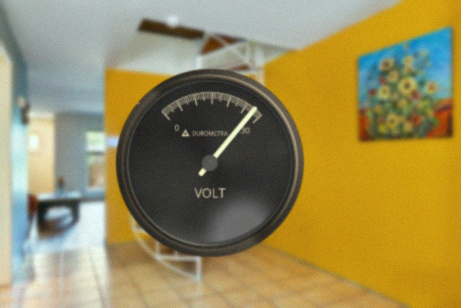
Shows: 27.5 V
